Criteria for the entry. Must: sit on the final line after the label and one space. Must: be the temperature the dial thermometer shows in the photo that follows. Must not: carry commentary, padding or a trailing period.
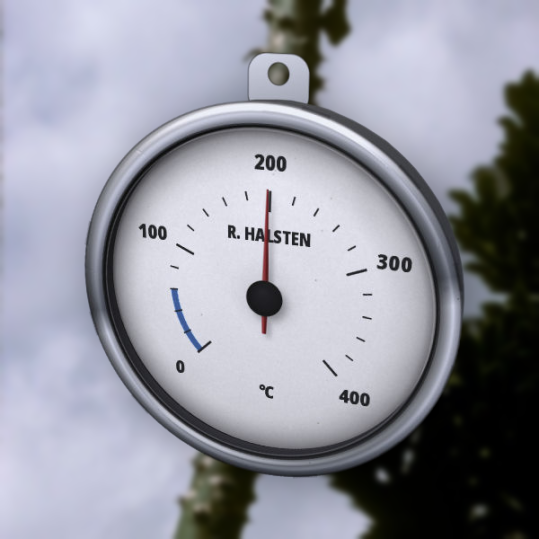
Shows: 200 °C
